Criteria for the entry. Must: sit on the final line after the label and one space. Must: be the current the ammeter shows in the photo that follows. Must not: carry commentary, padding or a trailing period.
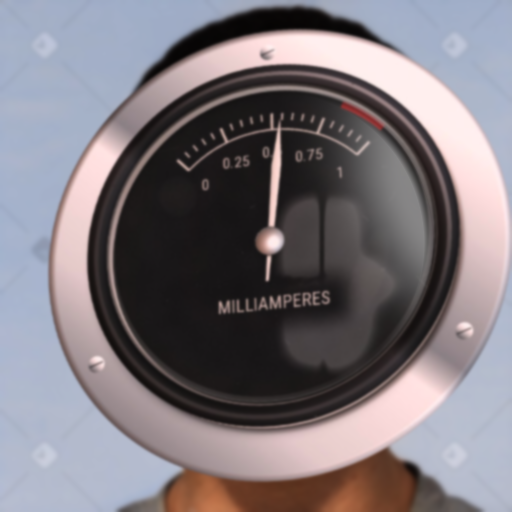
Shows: 0.55 mA
